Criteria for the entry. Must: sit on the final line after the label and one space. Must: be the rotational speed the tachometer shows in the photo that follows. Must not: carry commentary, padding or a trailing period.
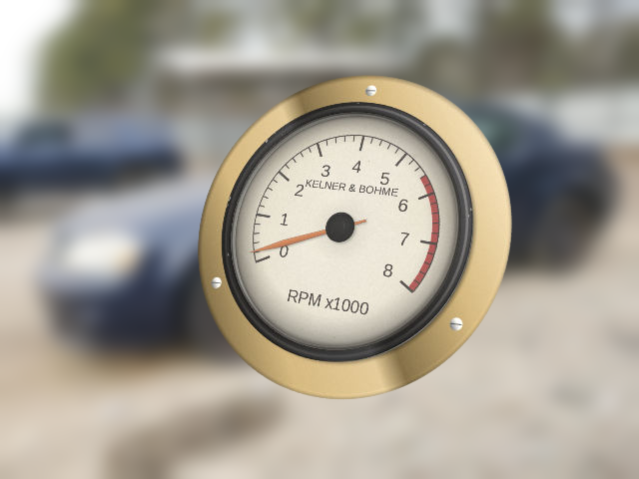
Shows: 200 rpm
